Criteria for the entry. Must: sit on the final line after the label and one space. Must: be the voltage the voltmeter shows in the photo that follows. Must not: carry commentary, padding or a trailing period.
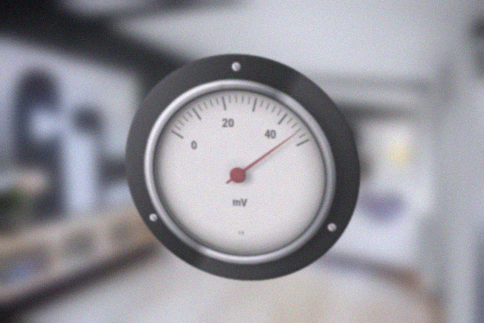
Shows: 46 mV
